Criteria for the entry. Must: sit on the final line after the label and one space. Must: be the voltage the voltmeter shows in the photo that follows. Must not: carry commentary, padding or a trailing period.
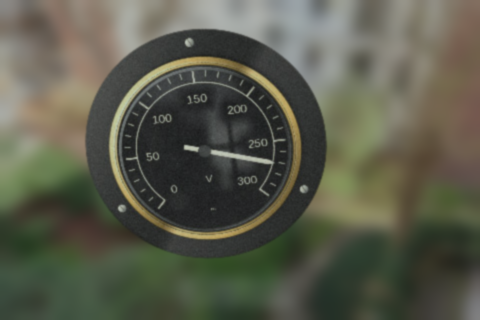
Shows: 270 V
